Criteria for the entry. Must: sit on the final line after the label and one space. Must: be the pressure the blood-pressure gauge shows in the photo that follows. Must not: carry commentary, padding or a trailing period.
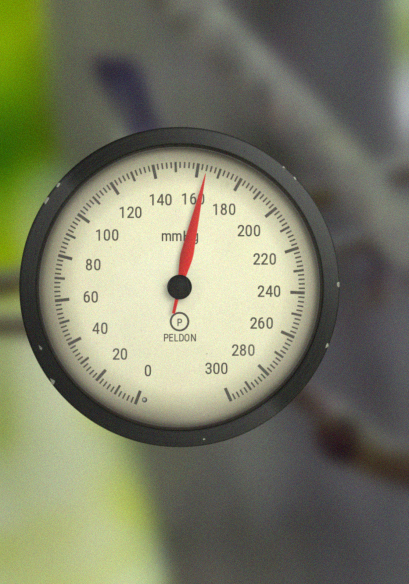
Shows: 164 mmHg
